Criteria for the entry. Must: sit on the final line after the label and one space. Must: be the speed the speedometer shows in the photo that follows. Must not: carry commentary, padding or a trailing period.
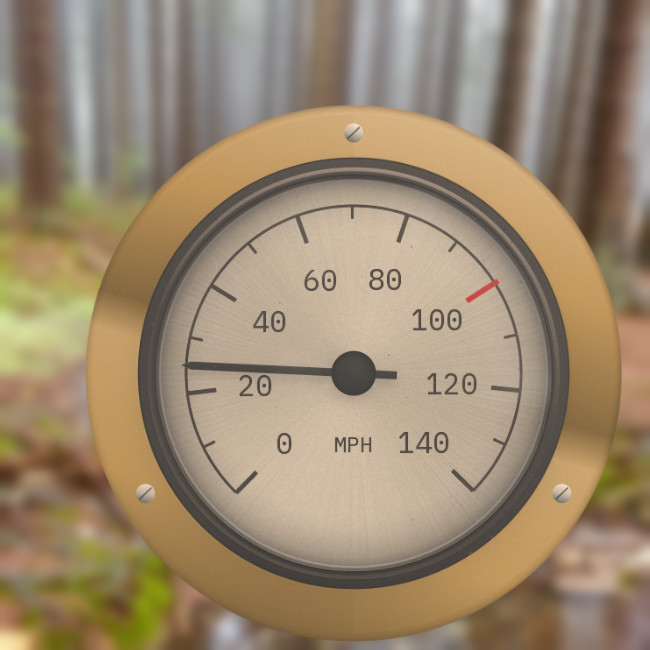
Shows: 25 mph
